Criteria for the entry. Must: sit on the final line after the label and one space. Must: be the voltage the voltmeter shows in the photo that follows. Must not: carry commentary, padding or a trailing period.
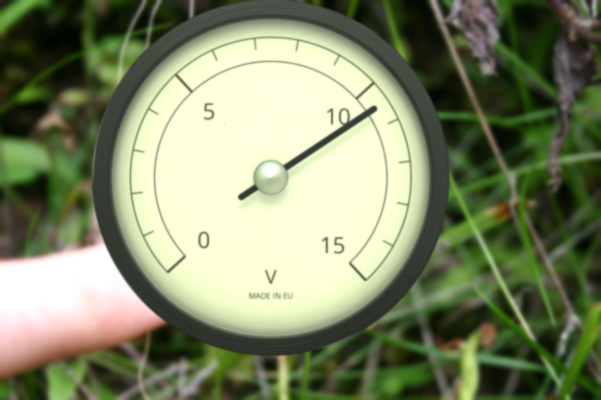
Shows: 10.5 V
